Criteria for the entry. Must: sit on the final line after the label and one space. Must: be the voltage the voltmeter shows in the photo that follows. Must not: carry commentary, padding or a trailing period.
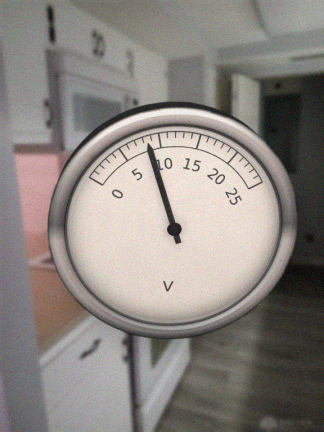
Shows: 8.5 V
